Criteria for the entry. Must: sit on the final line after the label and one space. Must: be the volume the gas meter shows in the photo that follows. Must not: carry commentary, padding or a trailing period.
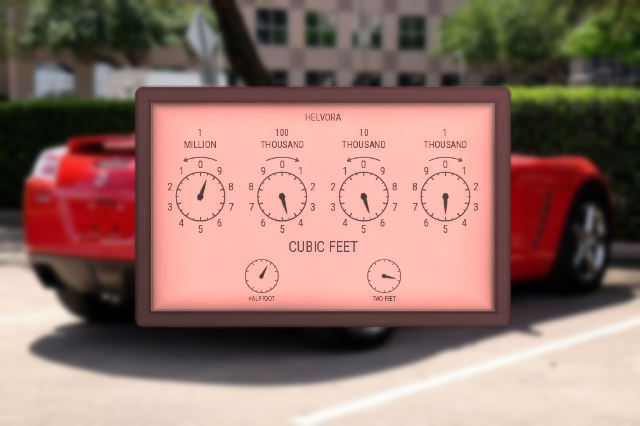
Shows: 945500 ft³
